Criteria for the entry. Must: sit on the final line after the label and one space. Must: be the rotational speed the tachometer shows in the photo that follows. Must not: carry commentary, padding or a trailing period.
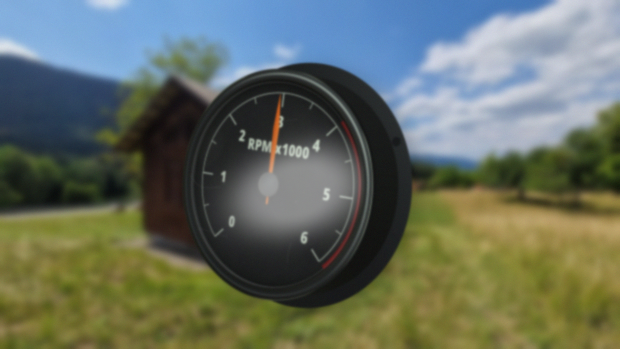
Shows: 3000 rpm
